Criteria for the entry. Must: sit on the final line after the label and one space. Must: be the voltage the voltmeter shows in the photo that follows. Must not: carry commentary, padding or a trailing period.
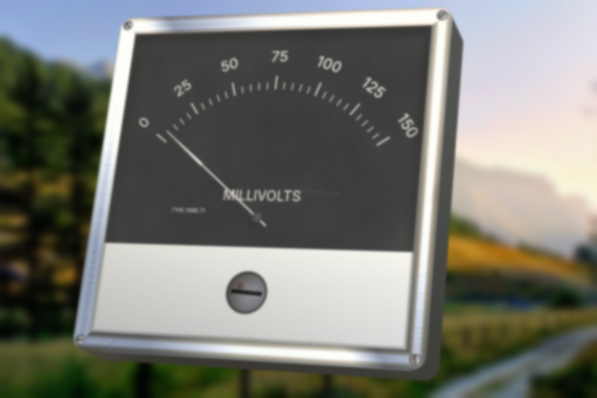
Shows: 5 mV
